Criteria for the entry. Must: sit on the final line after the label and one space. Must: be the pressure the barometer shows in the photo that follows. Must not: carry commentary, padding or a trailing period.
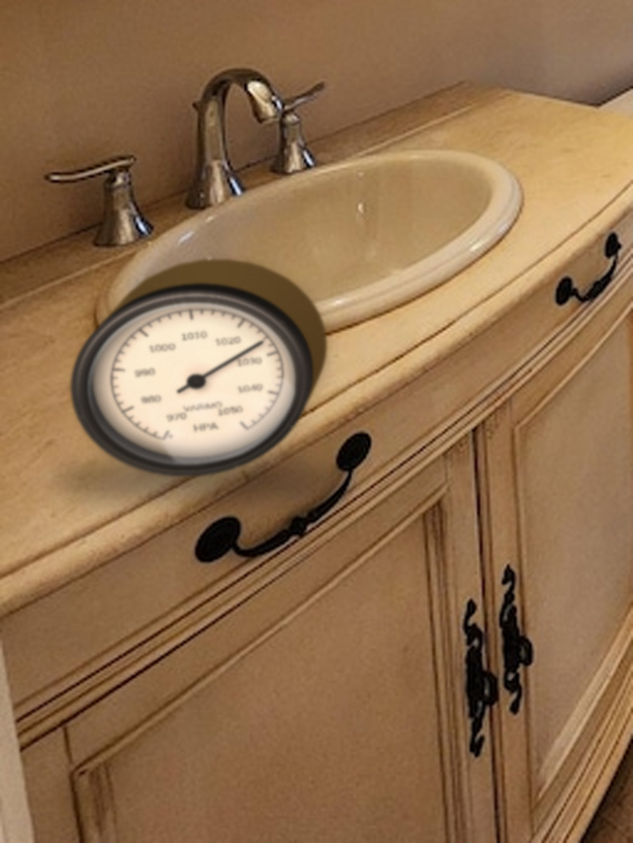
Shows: 1026 hPa
